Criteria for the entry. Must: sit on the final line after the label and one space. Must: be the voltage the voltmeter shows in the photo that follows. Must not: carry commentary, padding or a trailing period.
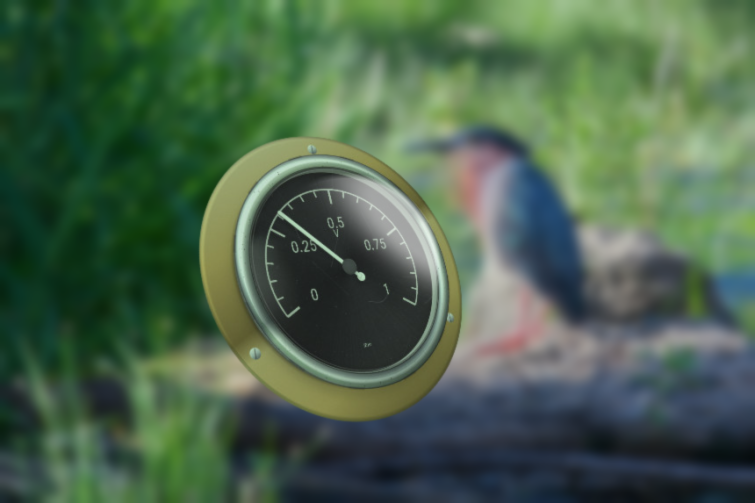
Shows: 0.3 V
